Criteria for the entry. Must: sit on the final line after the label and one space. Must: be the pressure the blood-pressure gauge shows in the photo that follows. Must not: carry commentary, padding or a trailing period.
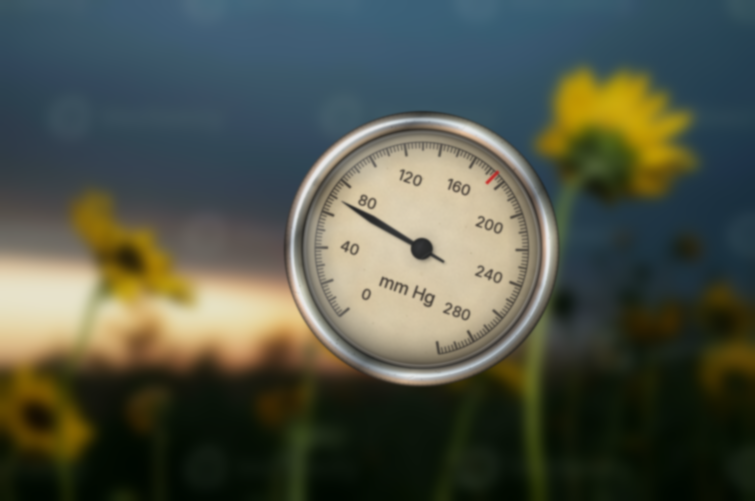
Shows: 70 mmHg
